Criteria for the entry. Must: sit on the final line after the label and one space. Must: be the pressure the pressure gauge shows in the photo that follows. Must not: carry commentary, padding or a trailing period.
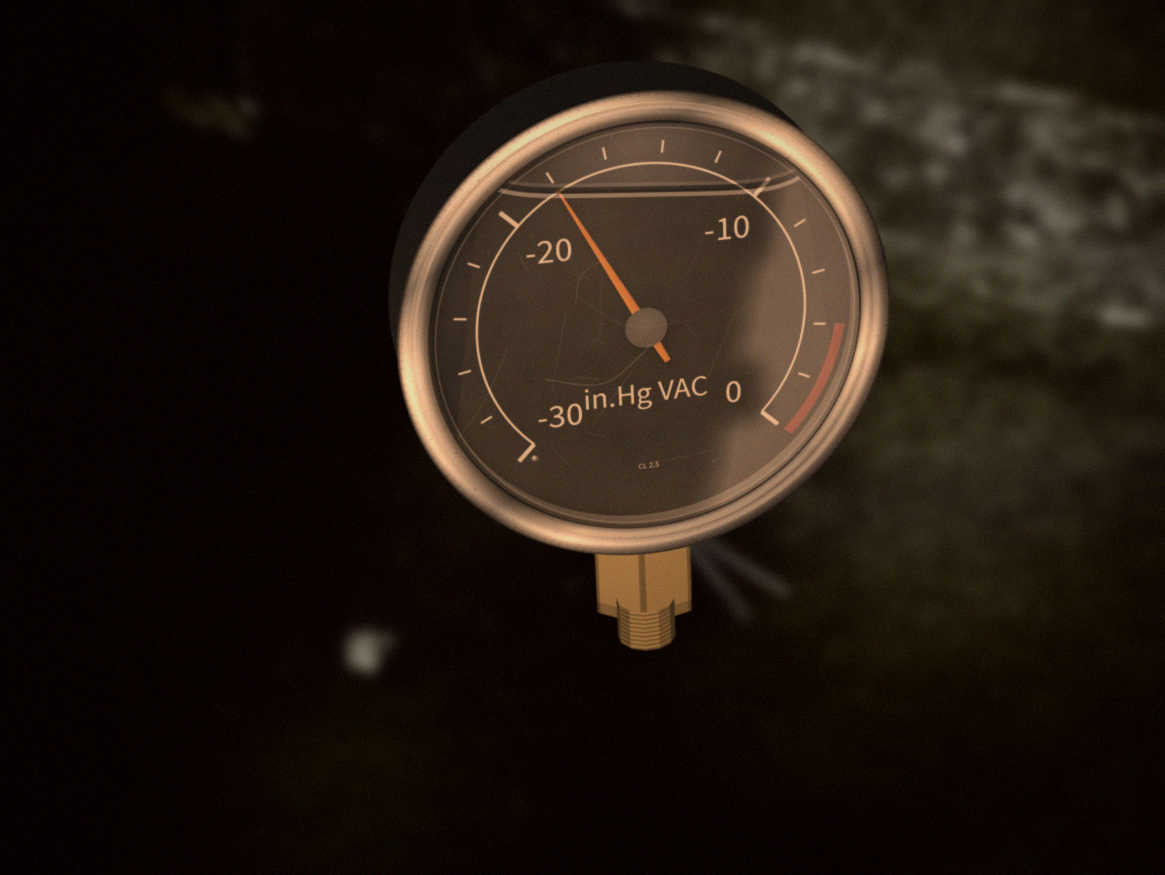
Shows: -18 inHg
